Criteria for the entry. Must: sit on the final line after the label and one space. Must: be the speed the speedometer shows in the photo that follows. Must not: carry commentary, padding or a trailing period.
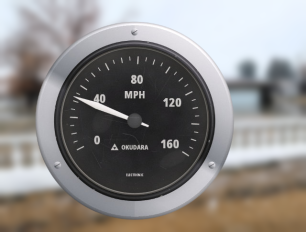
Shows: 32.5 mph
